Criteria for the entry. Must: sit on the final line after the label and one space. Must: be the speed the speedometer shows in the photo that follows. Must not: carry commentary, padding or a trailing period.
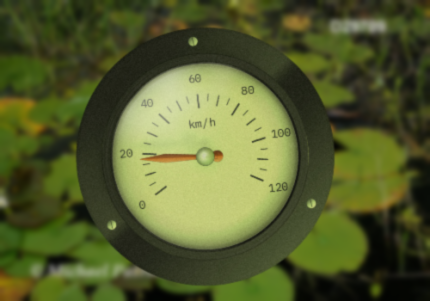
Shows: 17.5 km/h
